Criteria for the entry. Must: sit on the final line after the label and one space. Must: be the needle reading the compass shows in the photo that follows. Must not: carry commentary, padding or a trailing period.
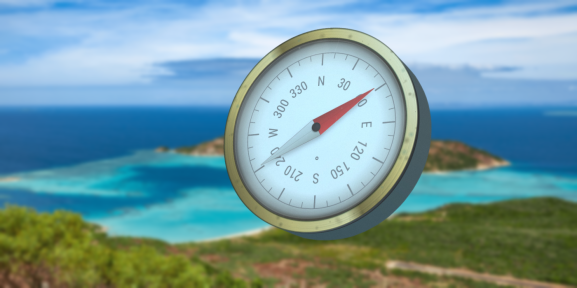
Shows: 60 °
